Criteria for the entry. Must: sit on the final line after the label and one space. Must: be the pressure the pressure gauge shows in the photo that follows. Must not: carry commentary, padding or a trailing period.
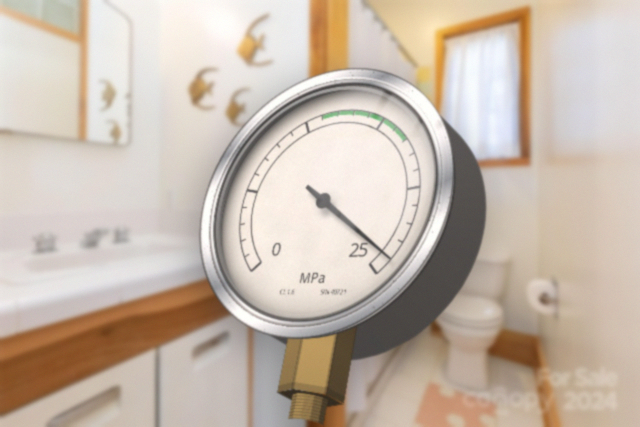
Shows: 24 MPa
